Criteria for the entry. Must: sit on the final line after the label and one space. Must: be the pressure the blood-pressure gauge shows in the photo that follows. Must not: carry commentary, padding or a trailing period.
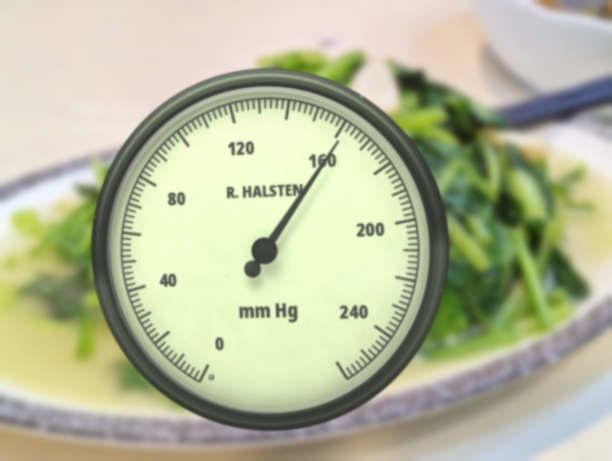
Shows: 162 mmHg
